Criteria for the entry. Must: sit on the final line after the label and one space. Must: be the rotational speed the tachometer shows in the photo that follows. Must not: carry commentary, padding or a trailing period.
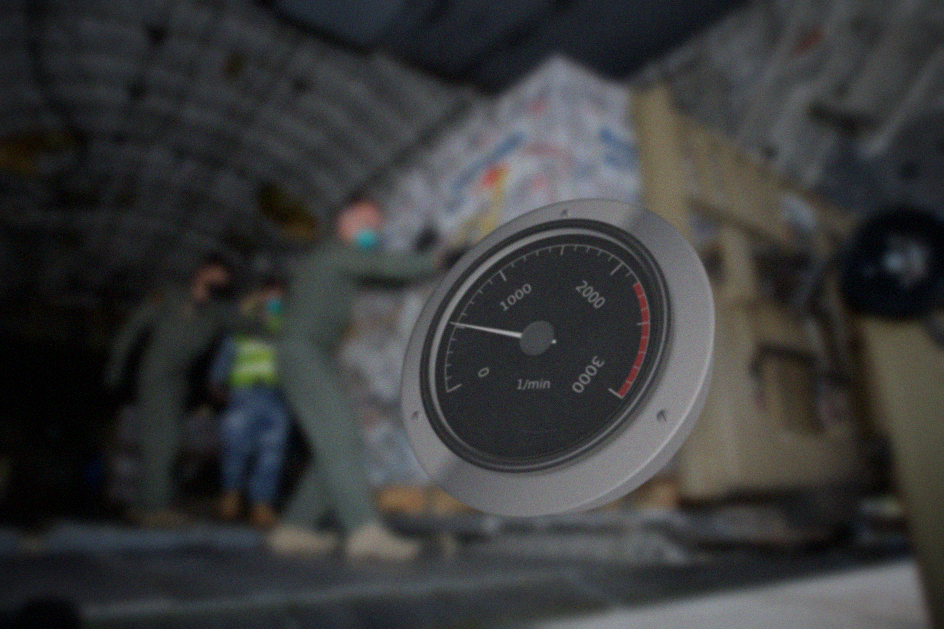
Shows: 500 rpm
